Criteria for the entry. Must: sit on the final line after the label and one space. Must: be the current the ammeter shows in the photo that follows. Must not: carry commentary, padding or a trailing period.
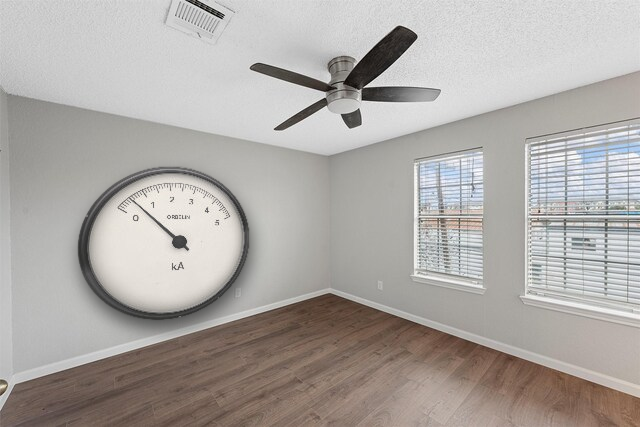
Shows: 0.5 kA
